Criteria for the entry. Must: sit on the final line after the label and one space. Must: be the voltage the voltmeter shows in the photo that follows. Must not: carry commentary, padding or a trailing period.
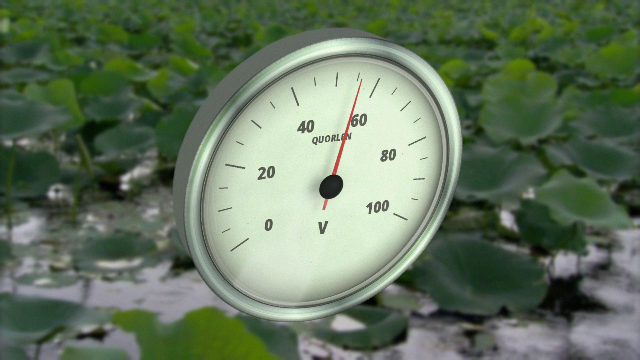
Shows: 55 V
